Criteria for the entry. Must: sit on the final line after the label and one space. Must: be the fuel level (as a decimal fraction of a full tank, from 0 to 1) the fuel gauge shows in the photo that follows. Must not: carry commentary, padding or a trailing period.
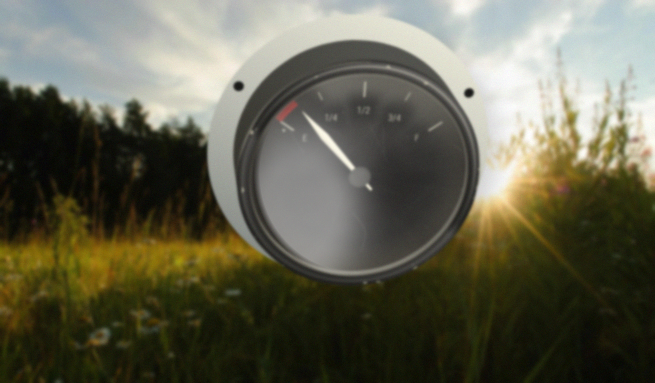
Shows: 0.125
